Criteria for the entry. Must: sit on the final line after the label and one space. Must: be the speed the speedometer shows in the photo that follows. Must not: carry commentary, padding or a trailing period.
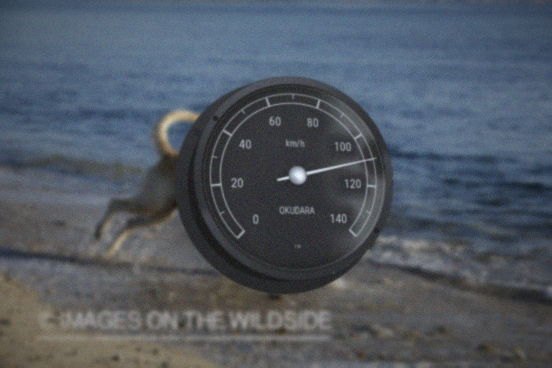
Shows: 110 km/h
